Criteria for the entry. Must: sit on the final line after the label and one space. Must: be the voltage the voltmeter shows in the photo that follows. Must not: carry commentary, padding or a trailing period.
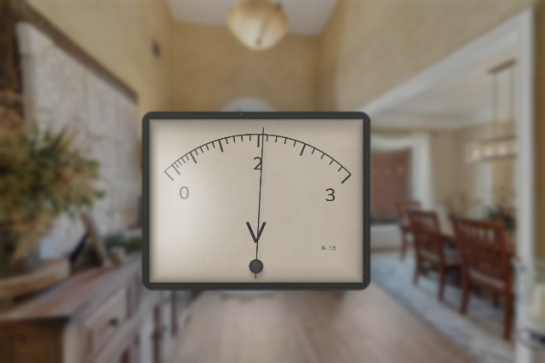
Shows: 2.05 V
